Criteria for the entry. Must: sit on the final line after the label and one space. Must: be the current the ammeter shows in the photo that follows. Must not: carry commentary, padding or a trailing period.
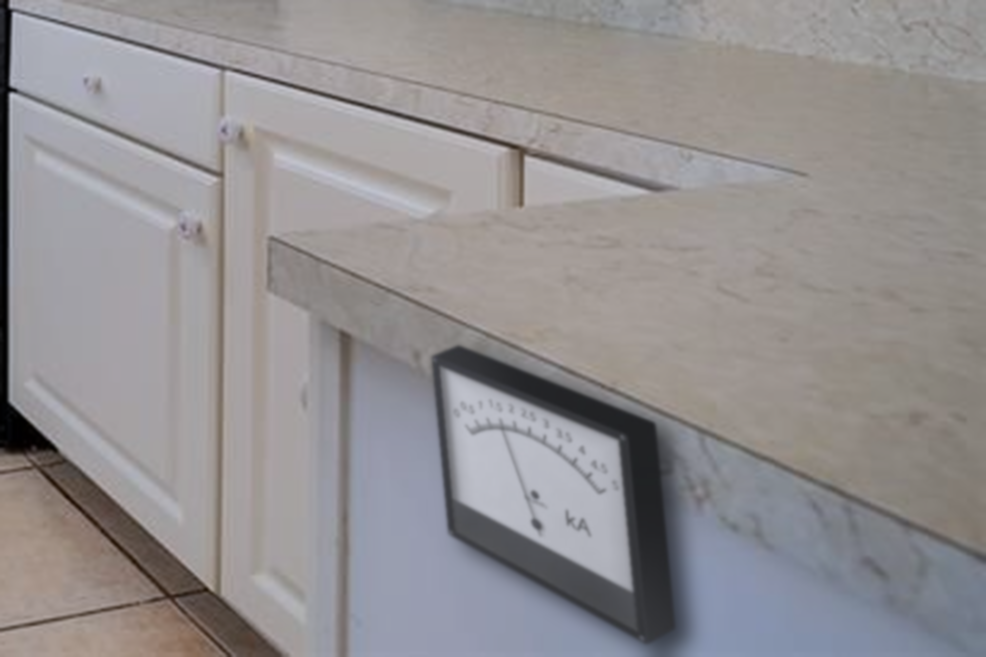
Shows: 1.5 kA
